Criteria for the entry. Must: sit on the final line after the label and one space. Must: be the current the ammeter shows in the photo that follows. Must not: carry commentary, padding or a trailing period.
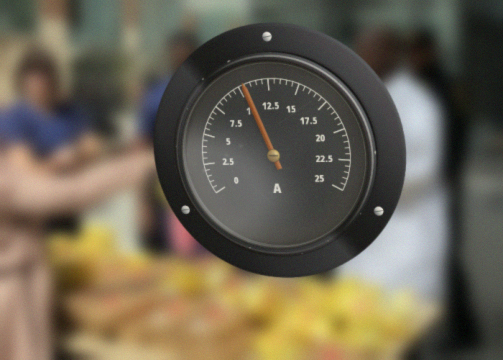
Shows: 10.5 A
